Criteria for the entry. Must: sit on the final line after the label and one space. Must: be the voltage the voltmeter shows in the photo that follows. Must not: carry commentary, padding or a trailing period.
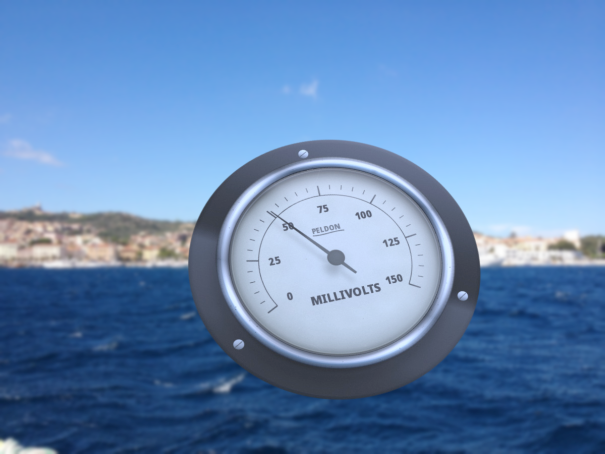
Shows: 50 mV
